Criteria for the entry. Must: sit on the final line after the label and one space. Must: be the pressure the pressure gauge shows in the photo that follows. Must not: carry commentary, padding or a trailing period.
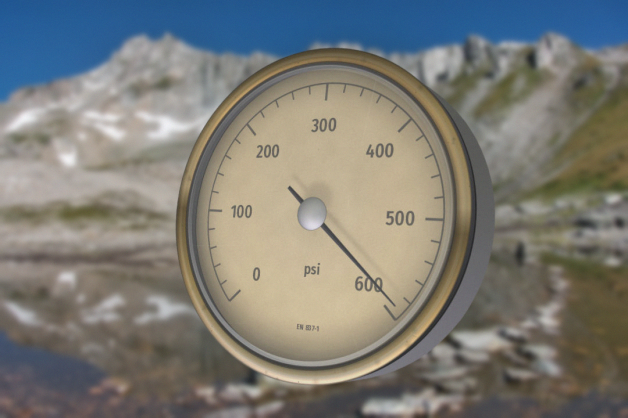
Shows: 590 psi
